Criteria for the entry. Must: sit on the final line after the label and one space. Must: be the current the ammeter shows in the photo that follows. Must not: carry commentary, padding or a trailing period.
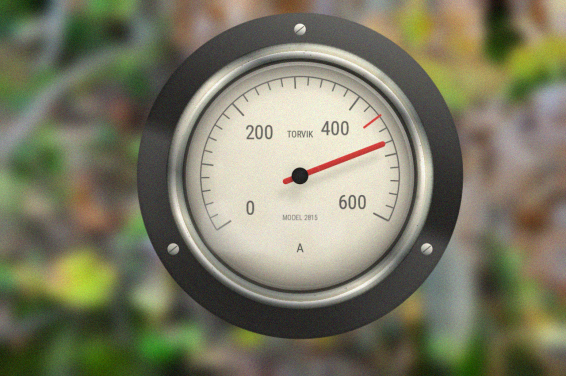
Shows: 480 A
